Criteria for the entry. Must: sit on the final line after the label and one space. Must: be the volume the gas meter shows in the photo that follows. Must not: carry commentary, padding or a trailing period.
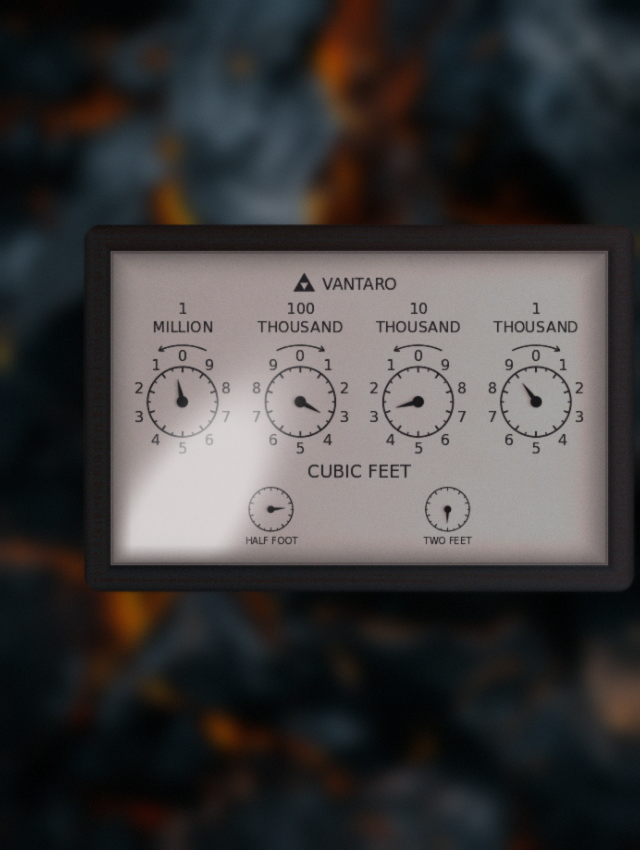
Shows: 32900 ft³
